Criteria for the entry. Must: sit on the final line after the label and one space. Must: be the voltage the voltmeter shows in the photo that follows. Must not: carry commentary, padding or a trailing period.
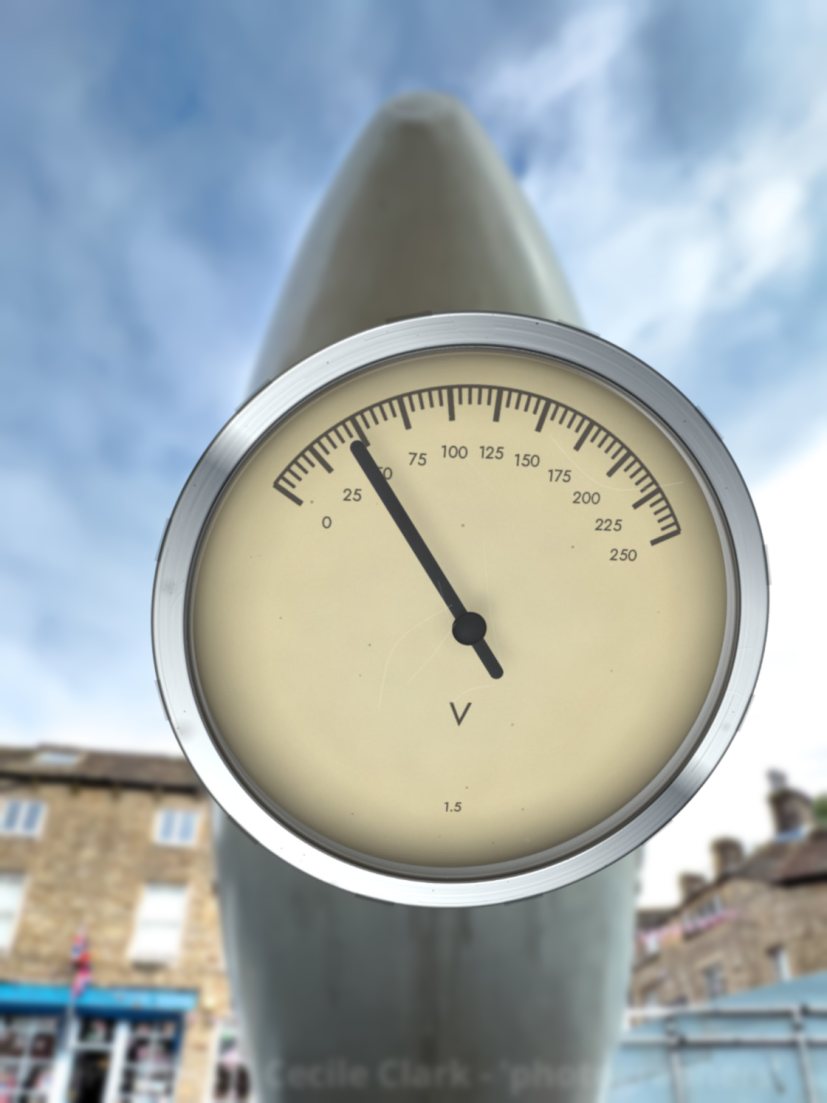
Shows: 45 V
